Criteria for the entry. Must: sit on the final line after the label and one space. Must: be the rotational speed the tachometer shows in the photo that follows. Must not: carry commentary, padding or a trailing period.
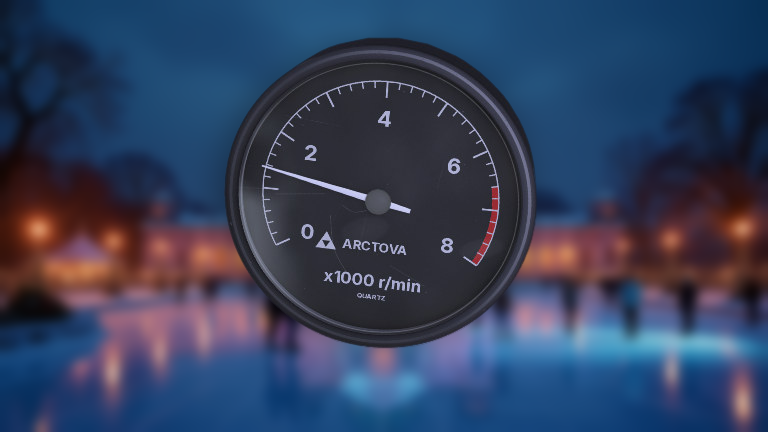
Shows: 1400 rpm
